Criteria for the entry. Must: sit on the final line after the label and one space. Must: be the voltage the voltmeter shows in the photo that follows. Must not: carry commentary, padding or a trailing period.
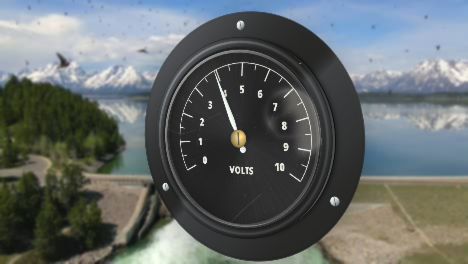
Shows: 4 V
